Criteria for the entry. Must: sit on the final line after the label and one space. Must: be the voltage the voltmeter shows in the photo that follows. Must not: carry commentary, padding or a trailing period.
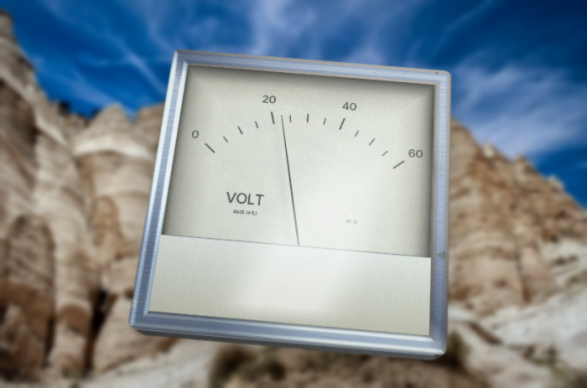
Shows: 22.5 V
